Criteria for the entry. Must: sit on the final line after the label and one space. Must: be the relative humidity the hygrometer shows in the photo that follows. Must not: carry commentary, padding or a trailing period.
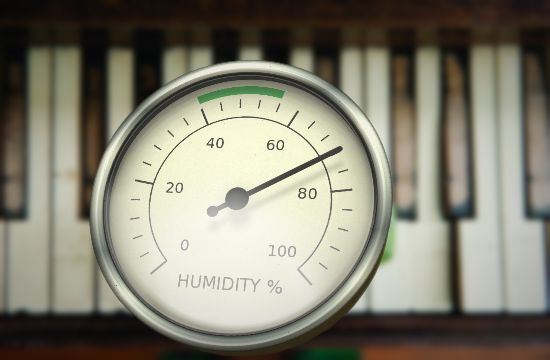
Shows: 72 %
